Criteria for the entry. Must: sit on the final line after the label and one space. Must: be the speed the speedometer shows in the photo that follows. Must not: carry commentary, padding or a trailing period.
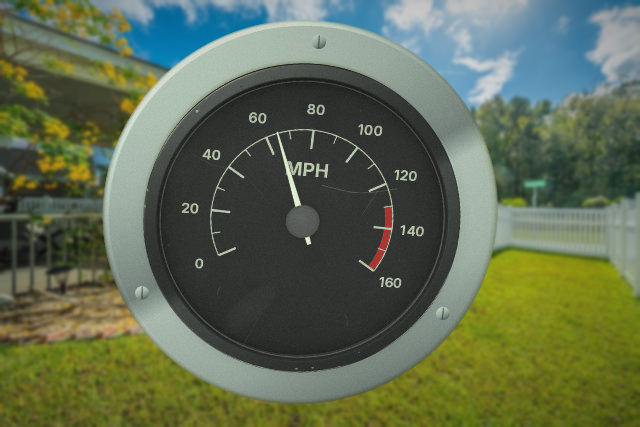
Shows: 65 mph
